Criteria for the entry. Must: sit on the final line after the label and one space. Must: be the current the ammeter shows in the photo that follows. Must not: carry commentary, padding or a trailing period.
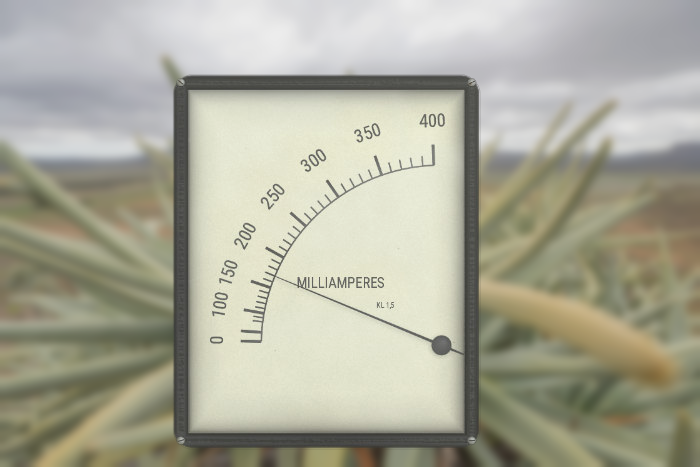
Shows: 170 mA
